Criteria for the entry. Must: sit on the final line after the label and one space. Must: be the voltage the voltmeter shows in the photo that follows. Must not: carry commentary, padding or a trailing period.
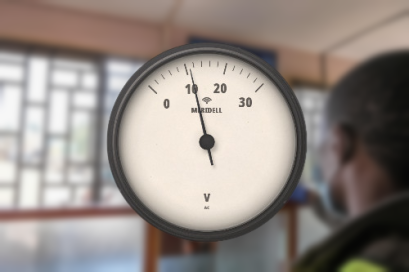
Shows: 11 V
